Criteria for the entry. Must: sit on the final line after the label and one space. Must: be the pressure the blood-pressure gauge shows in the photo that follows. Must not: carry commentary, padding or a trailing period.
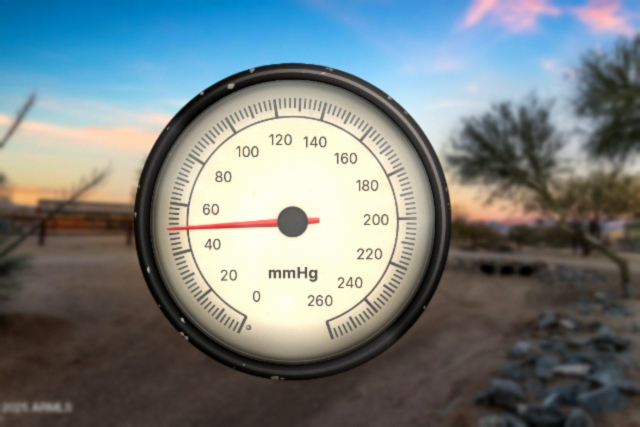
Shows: 50 mmHg
